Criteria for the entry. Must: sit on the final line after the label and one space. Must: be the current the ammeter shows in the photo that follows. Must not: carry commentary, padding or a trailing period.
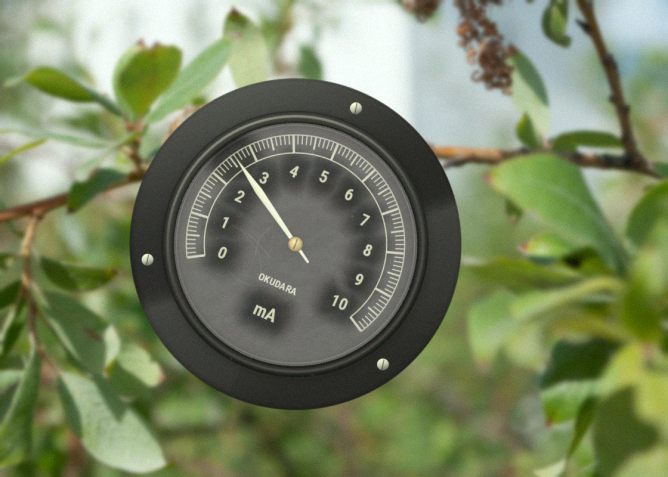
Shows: 2.6 mA
